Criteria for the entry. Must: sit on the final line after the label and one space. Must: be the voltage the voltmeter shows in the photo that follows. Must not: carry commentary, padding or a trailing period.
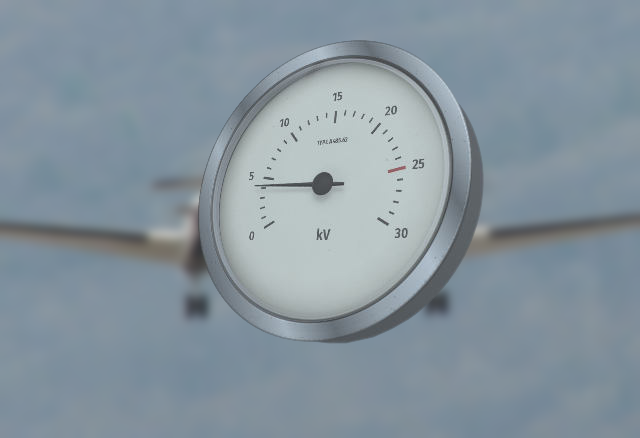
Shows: 4 kV
